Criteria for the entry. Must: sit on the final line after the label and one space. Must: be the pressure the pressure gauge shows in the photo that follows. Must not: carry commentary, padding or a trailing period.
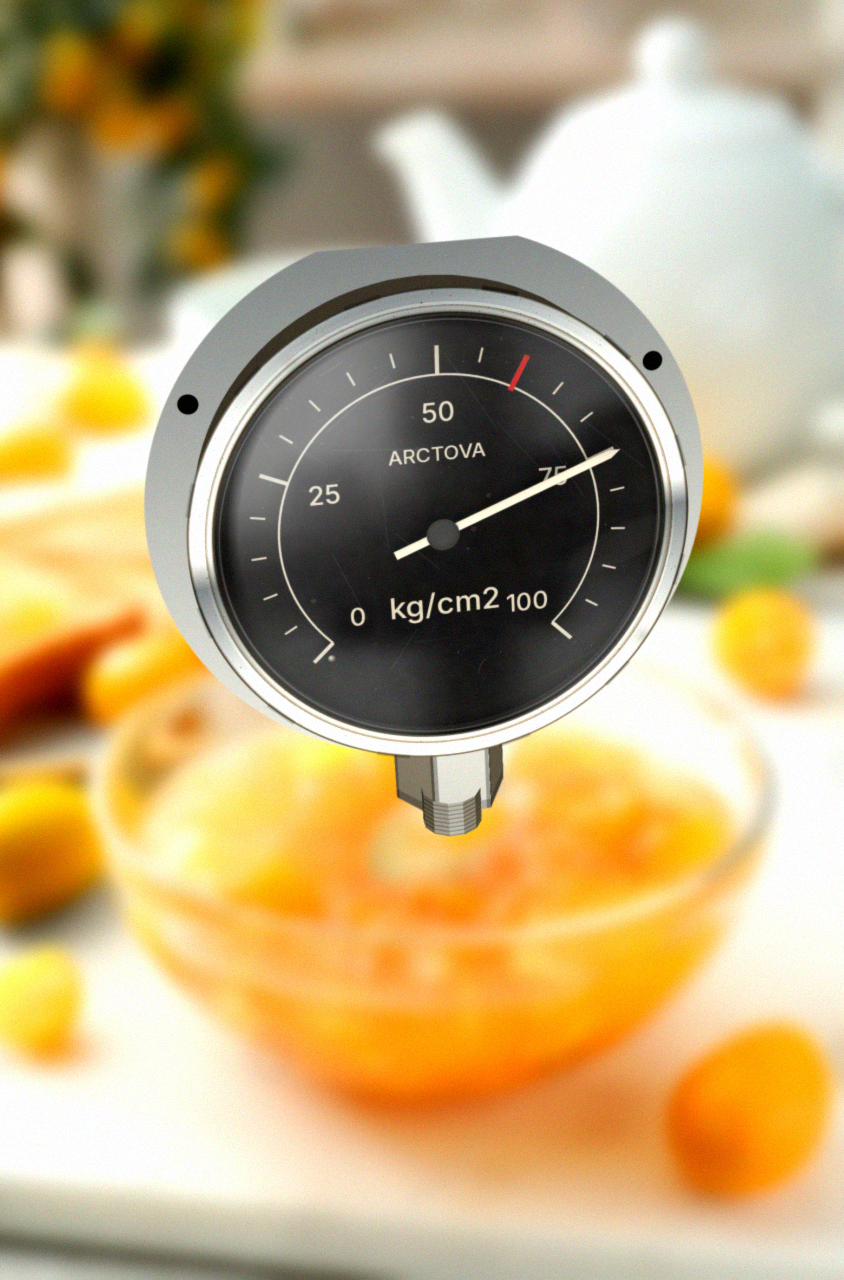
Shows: 75 kg/cm²
